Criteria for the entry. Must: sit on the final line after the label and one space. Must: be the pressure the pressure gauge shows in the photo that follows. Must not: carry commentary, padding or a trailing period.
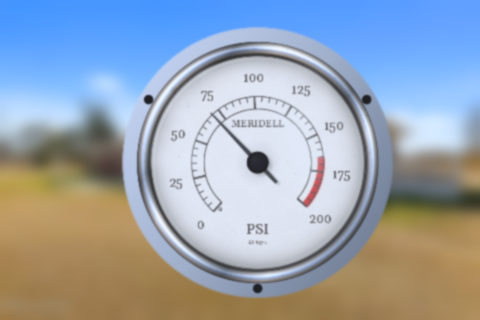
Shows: 70 psi
